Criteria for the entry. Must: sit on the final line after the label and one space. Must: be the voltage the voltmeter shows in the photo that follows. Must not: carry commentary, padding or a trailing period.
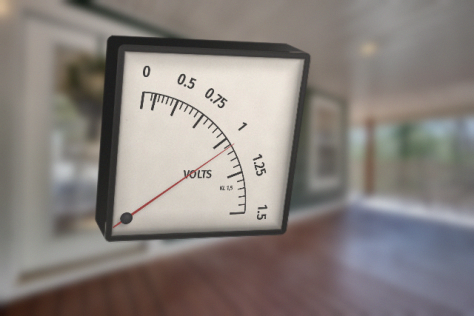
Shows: 1.05 V
